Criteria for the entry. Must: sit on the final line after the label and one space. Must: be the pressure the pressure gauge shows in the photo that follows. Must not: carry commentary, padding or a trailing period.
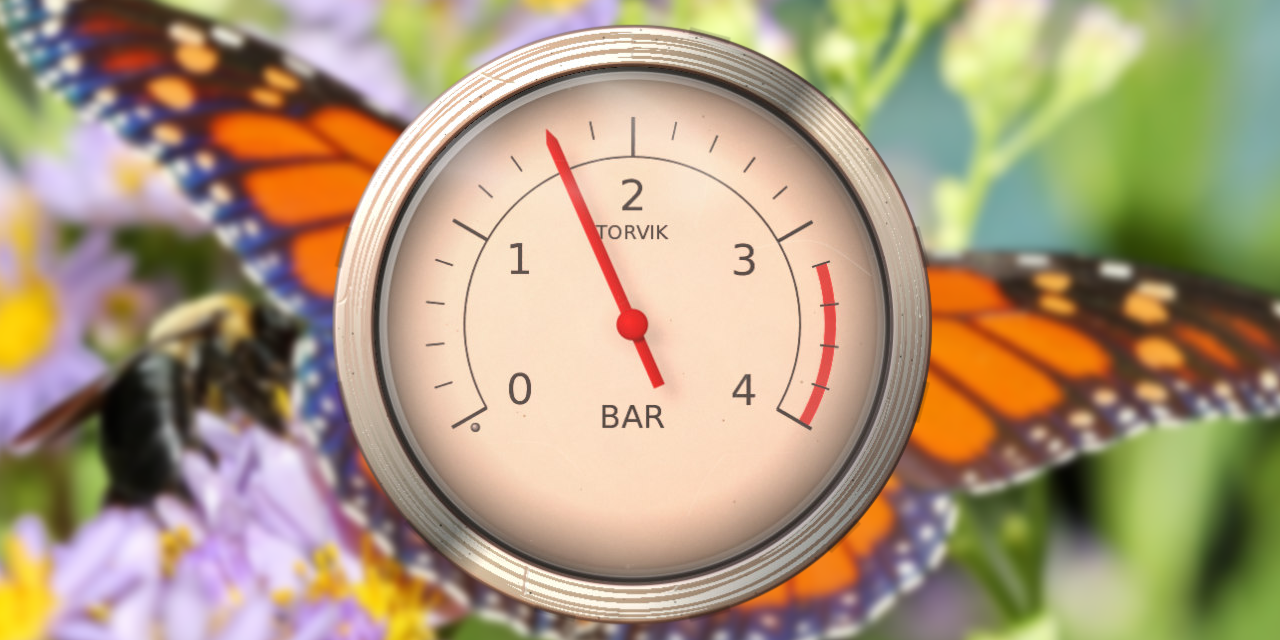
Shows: 1.6 bar
